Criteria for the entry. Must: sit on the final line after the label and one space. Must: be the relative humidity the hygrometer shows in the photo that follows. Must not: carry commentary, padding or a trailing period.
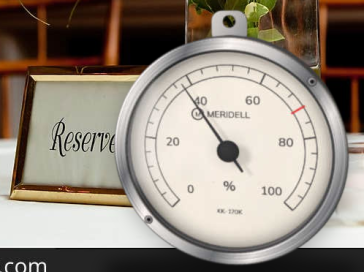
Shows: 38 %
